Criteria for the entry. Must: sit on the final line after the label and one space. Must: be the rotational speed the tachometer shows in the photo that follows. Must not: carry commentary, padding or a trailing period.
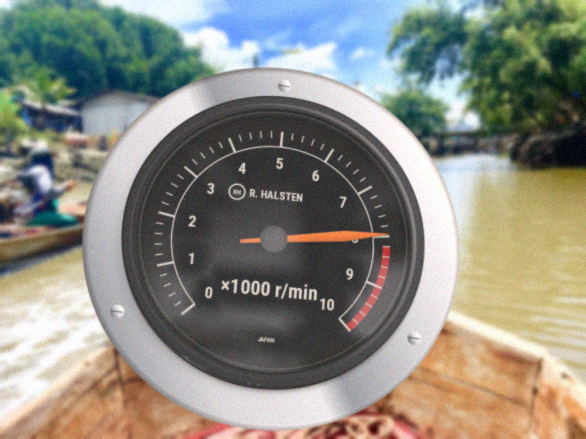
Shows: 8000 rpm
